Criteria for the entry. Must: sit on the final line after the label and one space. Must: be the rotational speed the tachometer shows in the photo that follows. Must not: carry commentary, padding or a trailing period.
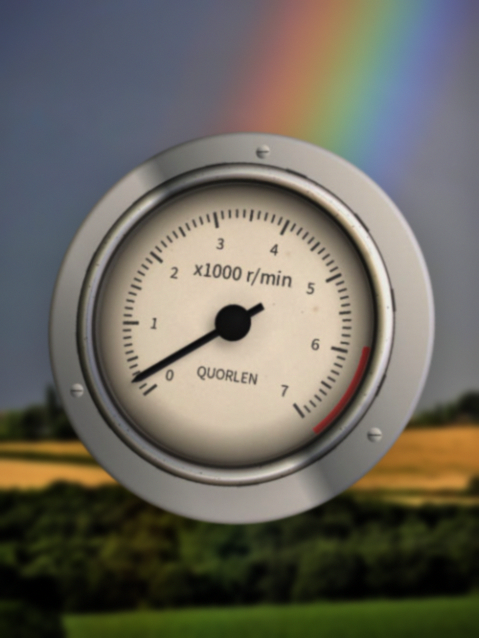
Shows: 200 rpm
